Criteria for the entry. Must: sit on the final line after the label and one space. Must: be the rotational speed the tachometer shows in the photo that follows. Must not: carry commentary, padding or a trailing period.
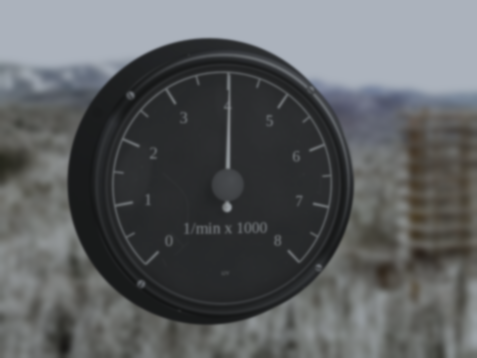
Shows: 4000 rpm
